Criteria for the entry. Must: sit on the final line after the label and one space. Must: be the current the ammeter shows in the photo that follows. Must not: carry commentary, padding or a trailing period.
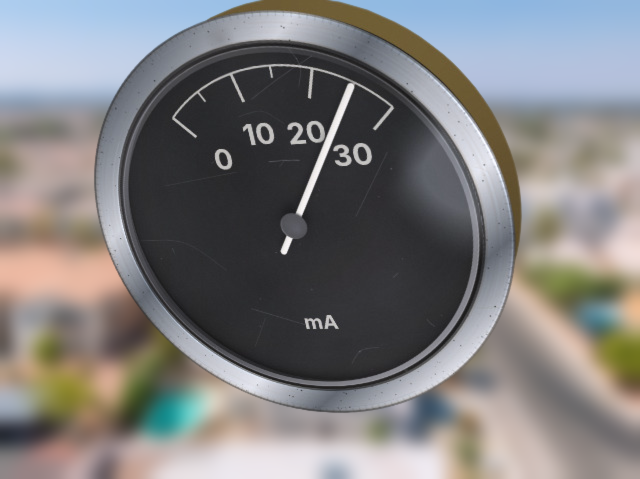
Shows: 25 mA
